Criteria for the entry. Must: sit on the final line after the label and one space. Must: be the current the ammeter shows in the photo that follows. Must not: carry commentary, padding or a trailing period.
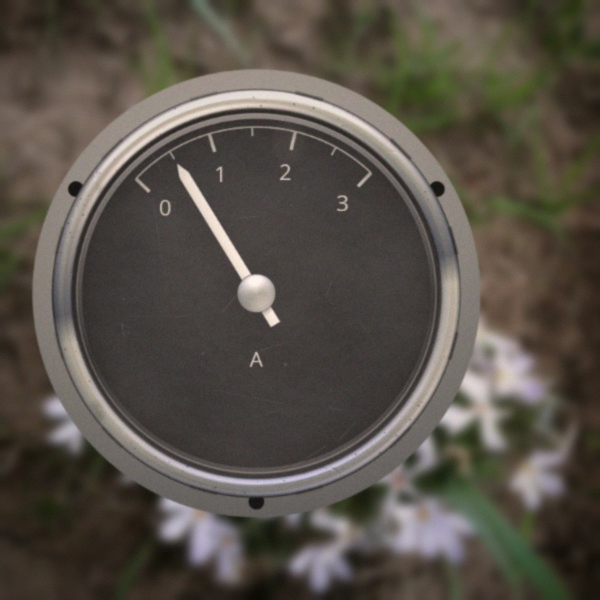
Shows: 0.5 A
